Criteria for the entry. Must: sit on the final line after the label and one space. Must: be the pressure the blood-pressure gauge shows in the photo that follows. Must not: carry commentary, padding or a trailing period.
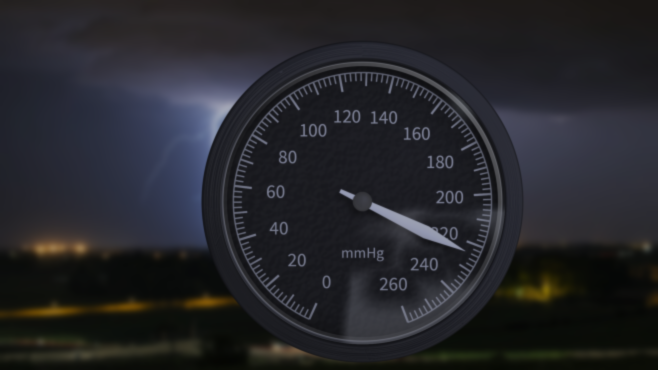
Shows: 224 mmHg
